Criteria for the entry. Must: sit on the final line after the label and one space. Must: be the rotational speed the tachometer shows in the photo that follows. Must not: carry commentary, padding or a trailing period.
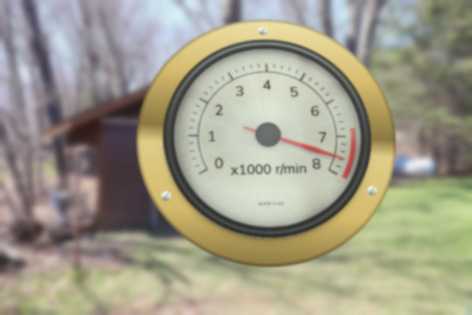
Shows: 7600 rpm
